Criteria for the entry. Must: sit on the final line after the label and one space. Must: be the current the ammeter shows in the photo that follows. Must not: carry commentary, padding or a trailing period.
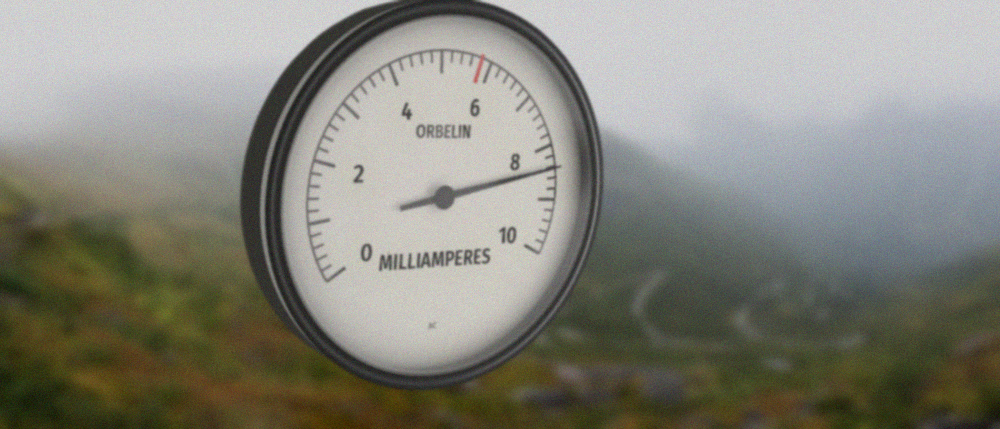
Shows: 8.4 mA
